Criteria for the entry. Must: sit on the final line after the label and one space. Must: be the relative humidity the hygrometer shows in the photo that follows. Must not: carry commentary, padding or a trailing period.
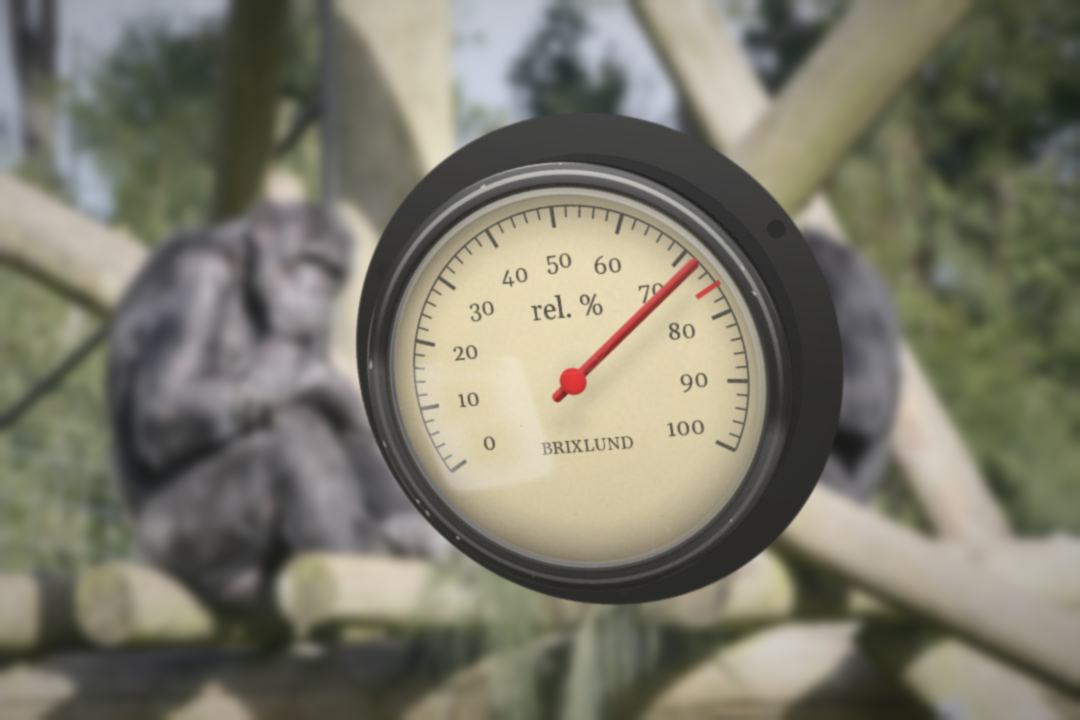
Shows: 72 %
